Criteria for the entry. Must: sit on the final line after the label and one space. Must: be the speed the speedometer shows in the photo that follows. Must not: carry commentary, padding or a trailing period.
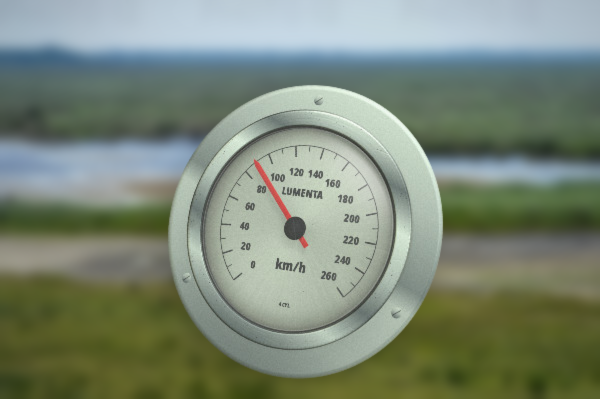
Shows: 90 km/h
